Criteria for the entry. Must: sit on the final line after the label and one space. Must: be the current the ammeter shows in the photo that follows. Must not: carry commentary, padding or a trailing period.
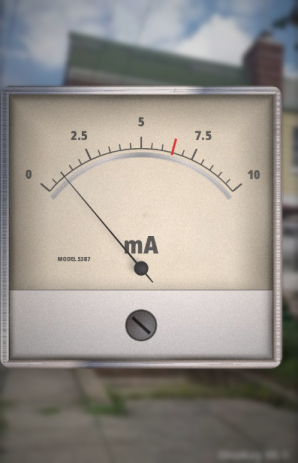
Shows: 1 mA
